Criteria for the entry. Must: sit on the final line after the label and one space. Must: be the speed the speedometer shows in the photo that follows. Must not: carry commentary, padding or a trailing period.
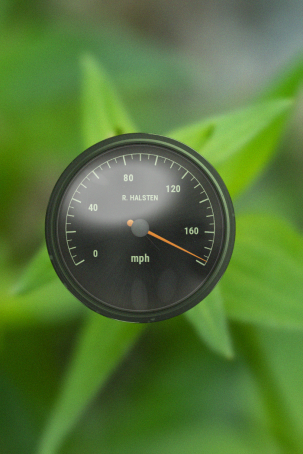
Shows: 177.5 mph
